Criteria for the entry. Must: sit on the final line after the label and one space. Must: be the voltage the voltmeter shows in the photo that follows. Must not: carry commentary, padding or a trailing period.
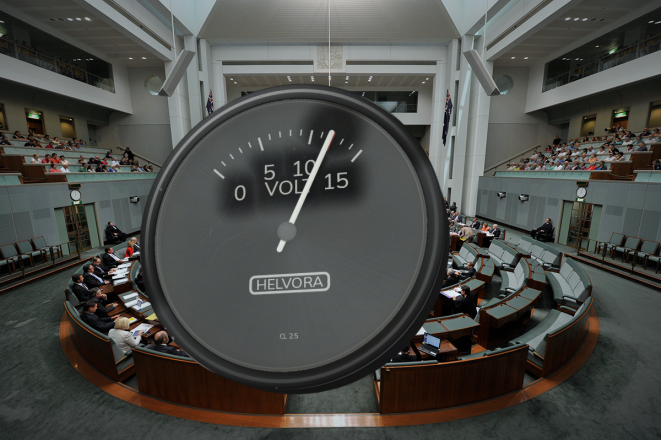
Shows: 12 V
